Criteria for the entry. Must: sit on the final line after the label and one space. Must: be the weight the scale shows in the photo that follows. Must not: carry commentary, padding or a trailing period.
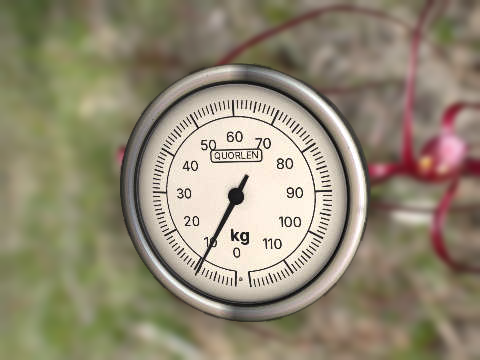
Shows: 9 kg
